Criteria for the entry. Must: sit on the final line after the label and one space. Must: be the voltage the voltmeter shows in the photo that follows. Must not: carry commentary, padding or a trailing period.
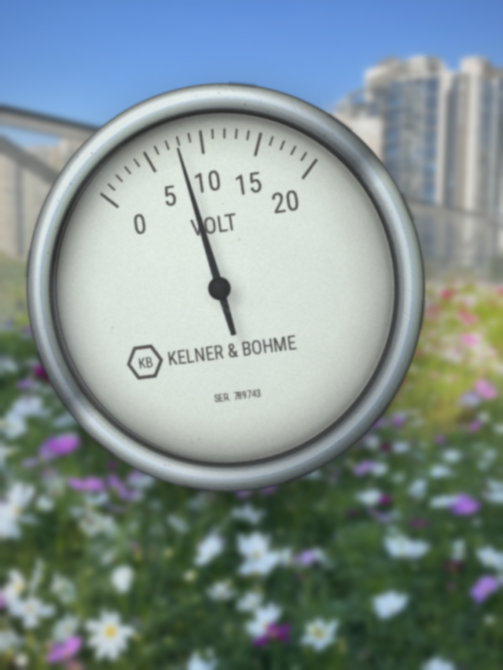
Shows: 8 V
